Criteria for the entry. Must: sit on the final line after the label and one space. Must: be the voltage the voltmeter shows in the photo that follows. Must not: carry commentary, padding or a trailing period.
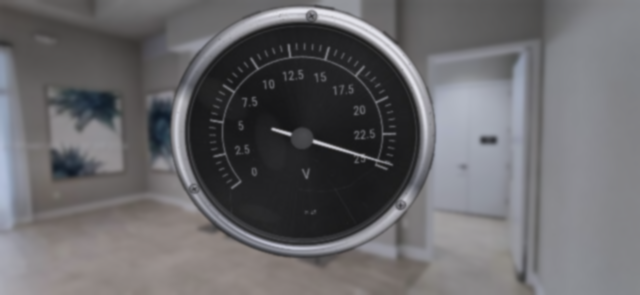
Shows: 24.5 V
